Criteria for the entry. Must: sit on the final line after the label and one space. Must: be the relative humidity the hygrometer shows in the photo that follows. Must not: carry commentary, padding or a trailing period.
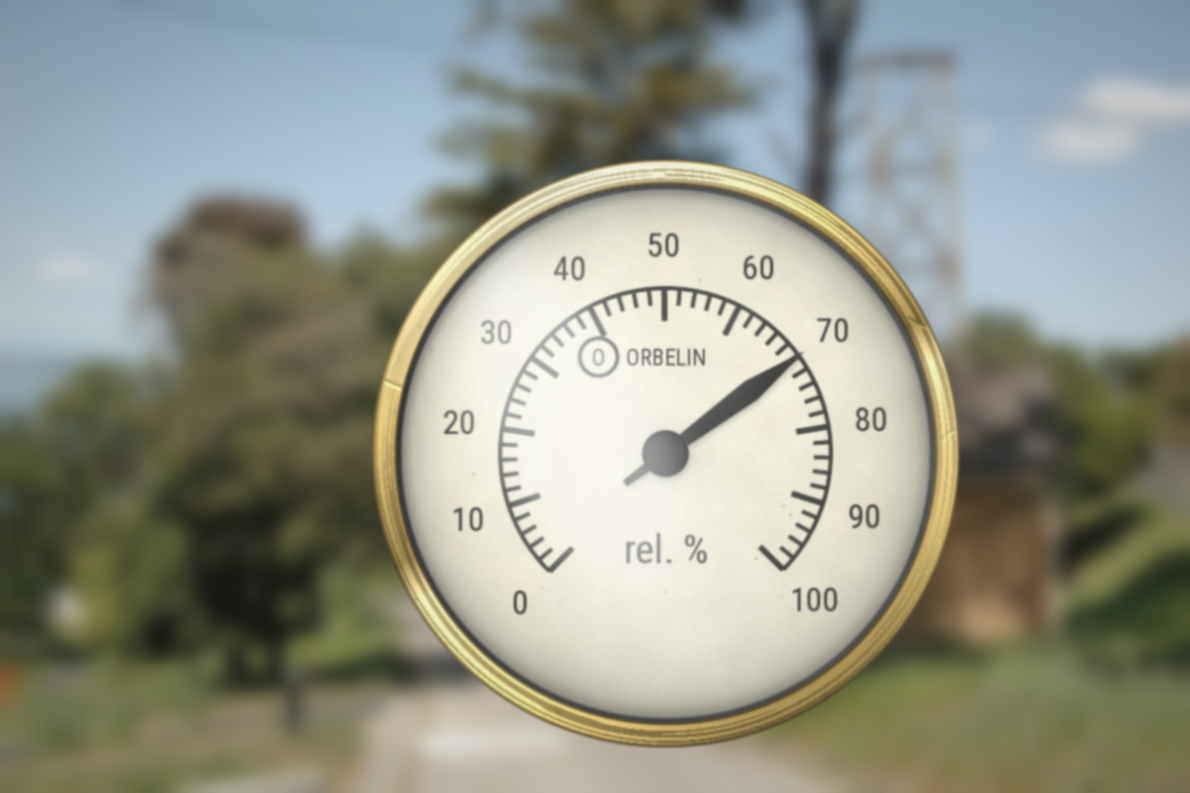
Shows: 70 %
